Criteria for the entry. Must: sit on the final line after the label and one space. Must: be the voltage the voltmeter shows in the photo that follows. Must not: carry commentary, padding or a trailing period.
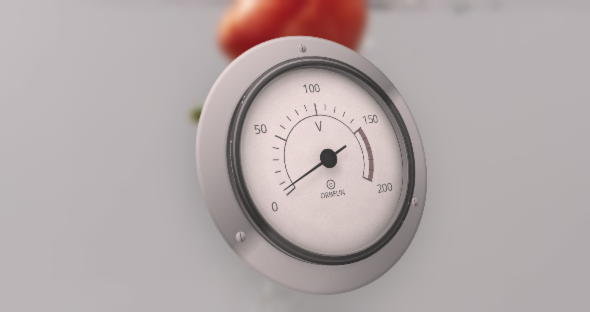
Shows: 5 V
